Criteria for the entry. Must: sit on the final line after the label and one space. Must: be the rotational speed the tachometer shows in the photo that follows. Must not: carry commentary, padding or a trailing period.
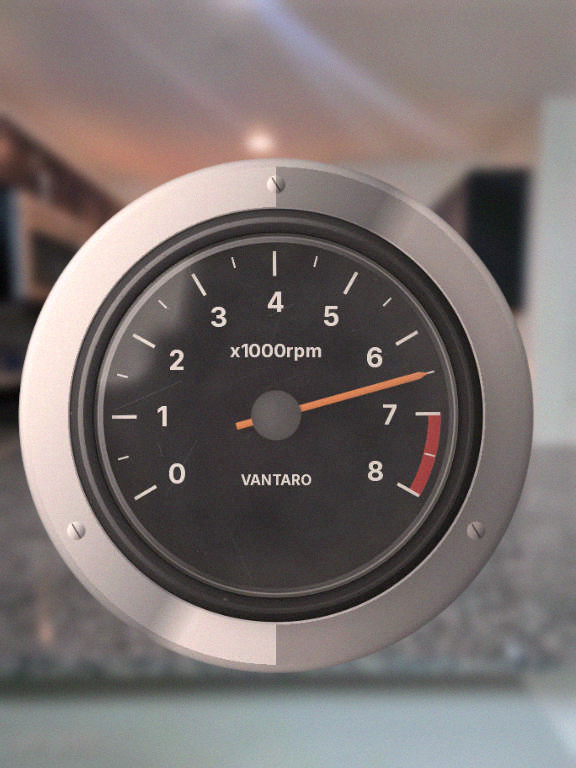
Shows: 6500 rpm
